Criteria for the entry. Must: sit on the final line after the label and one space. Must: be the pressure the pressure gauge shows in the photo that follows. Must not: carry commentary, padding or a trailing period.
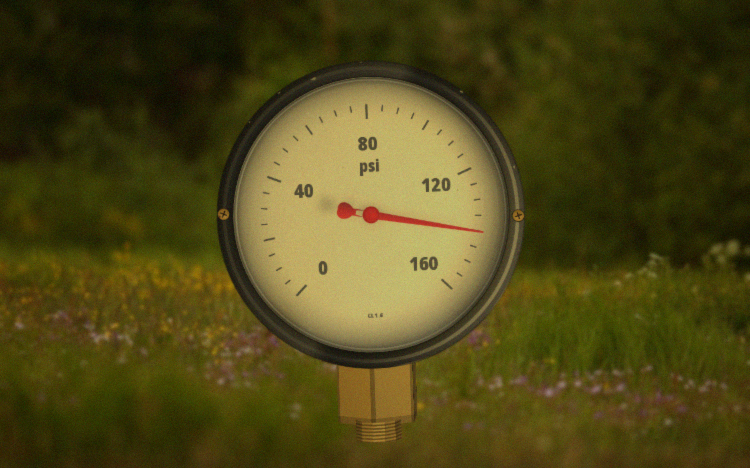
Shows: 140 psi
